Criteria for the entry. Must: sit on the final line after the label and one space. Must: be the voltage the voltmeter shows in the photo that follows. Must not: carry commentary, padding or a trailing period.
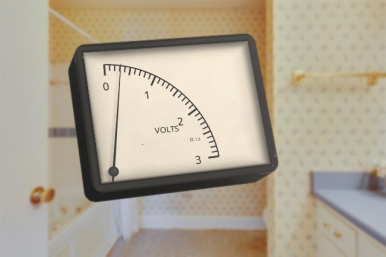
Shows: 0.3 V
